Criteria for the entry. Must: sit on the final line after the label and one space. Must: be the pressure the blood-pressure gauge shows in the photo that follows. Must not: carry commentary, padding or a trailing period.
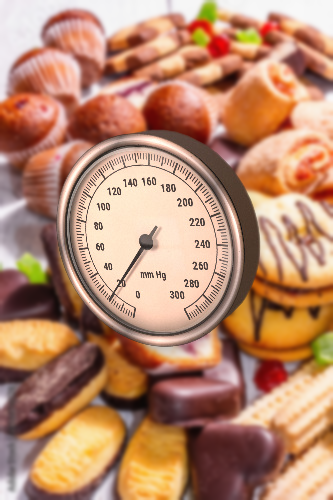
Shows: 20 mmHg
